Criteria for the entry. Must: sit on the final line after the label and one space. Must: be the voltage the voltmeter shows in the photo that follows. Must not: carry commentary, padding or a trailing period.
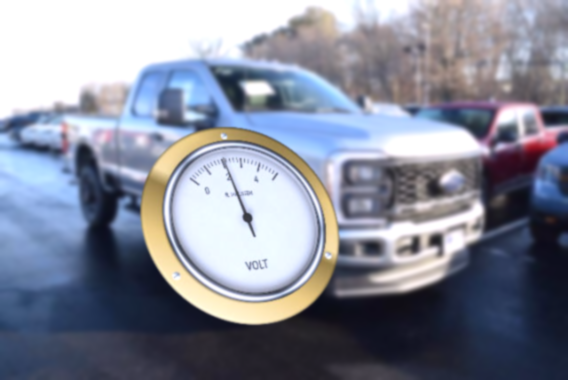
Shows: 2 V
